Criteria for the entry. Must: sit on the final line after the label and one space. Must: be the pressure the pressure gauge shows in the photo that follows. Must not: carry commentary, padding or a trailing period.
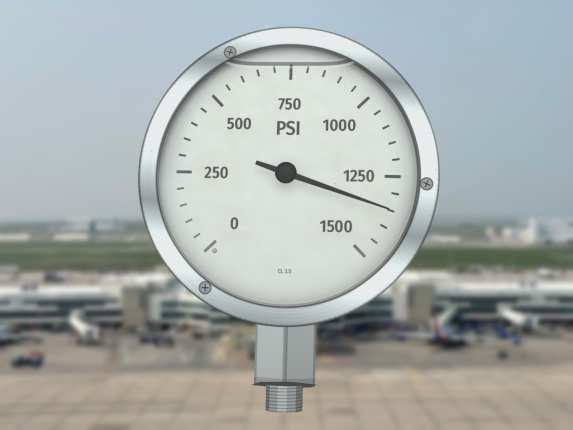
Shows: 1350 psi
